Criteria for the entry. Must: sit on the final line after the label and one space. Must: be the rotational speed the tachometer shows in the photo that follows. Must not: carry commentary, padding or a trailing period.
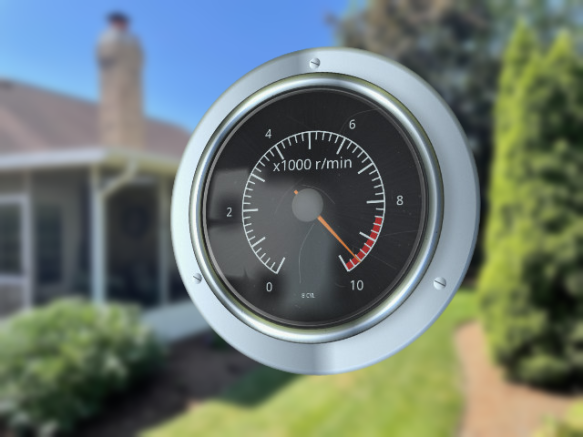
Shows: 9600 rpm
